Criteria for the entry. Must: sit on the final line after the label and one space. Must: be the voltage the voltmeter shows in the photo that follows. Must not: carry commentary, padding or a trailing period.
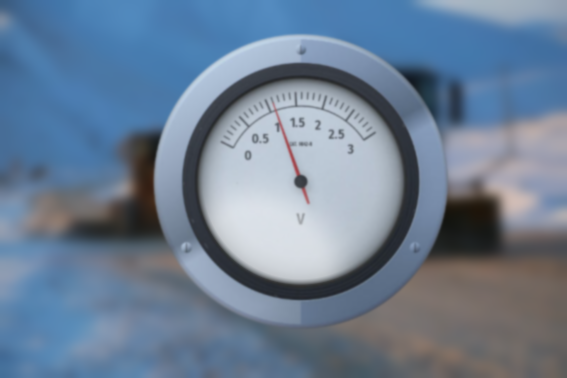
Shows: 1.1 V
